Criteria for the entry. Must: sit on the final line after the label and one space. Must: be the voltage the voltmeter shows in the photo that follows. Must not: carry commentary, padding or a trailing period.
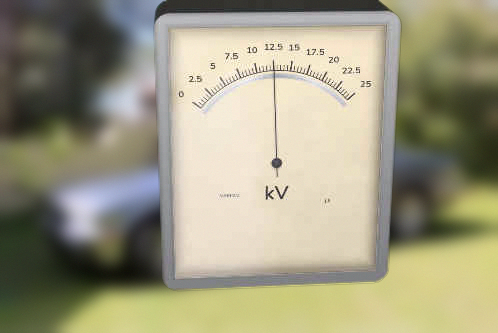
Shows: 12.5 kV
